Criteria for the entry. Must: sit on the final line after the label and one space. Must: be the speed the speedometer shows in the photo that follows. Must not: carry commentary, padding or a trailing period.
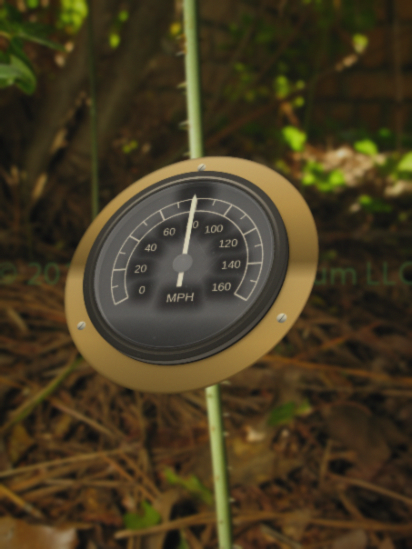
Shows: 80 mph
